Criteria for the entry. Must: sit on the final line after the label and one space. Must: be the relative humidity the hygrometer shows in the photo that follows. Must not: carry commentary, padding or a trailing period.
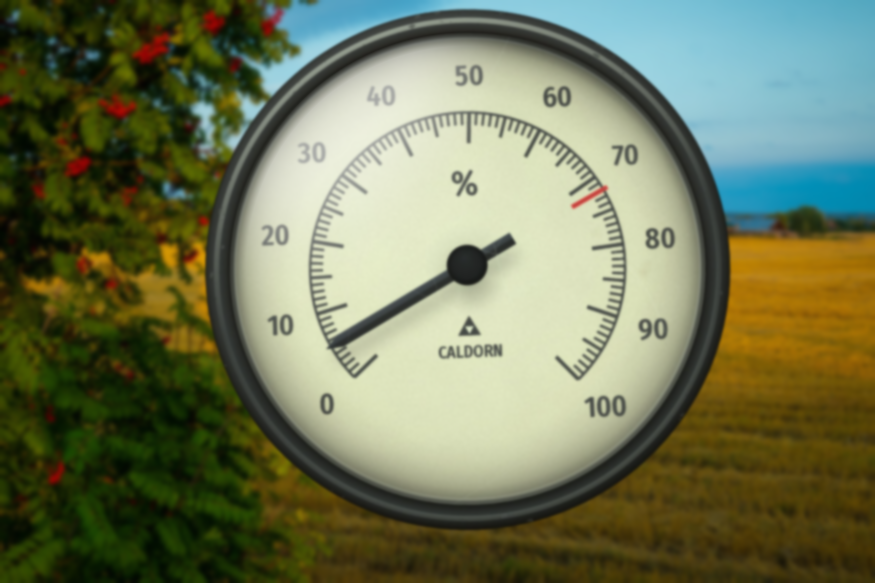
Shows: 5 %
